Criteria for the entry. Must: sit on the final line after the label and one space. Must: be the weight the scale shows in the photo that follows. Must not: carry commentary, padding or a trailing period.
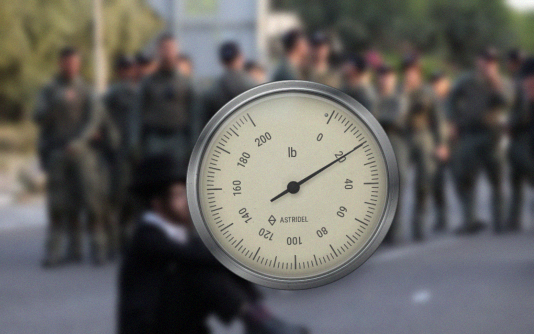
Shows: 20 lb
